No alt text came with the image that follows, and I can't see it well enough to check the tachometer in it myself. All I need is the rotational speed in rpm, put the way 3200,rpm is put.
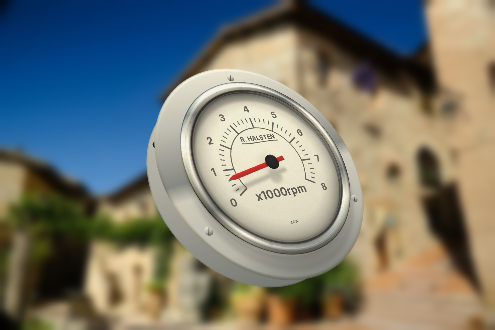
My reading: 600,rpm
